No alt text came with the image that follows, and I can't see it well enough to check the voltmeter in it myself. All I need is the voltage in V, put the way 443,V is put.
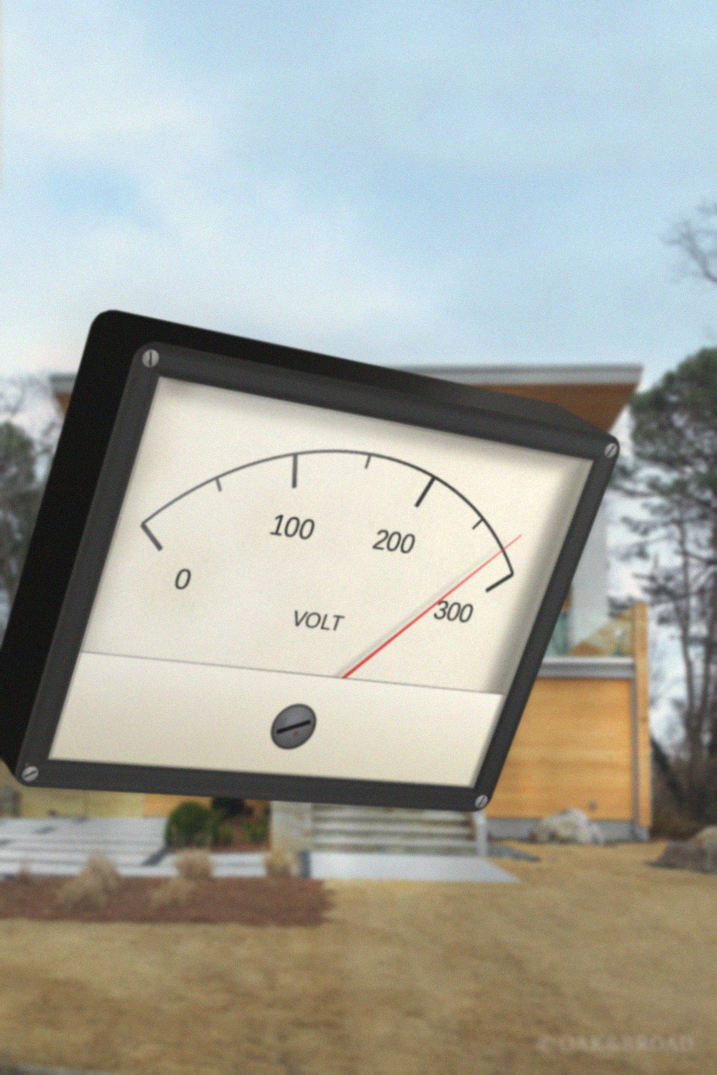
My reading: 275,V
